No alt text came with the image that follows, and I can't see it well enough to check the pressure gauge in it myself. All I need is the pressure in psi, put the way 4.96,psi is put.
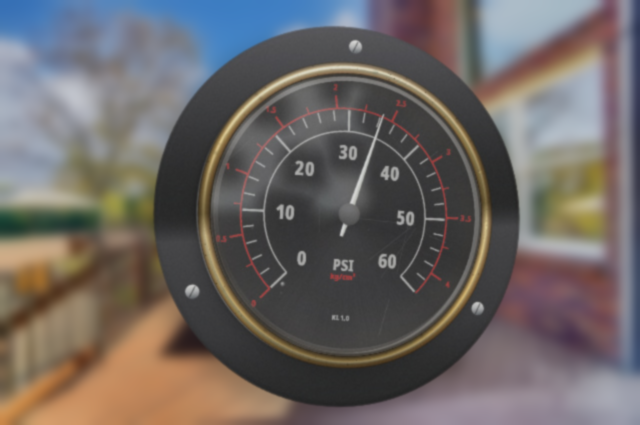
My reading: 34,psi
